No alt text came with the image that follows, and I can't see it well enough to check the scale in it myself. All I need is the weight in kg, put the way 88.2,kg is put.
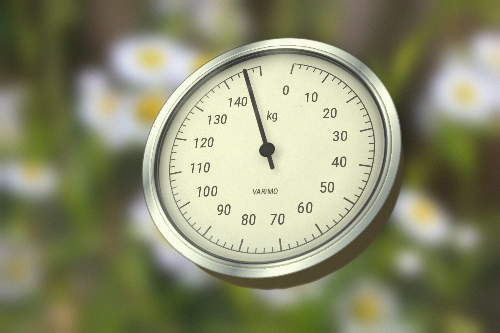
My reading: 146,kg
